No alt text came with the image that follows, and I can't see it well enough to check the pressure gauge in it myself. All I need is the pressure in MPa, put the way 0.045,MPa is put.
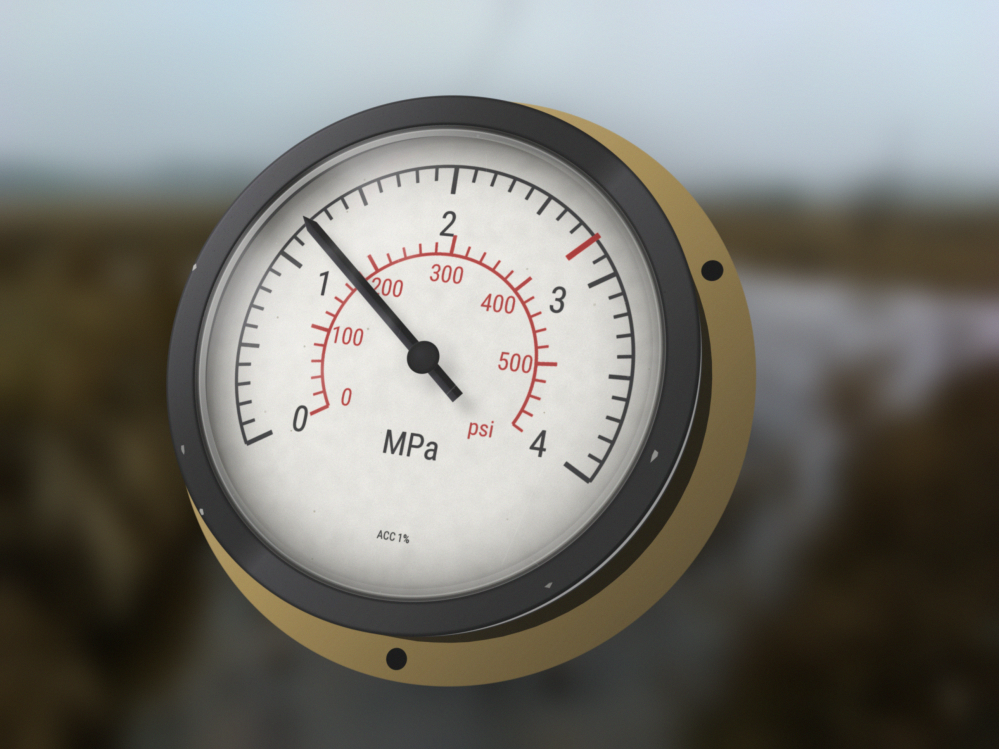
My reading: 1.2,MPa
